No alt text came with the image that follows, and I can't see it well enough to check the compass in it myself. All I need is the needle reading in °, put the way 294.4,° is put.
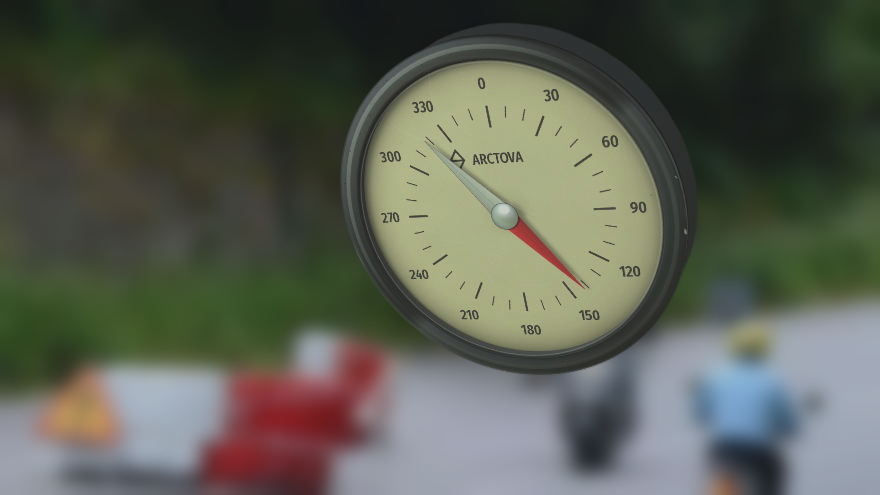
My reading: 140,°
